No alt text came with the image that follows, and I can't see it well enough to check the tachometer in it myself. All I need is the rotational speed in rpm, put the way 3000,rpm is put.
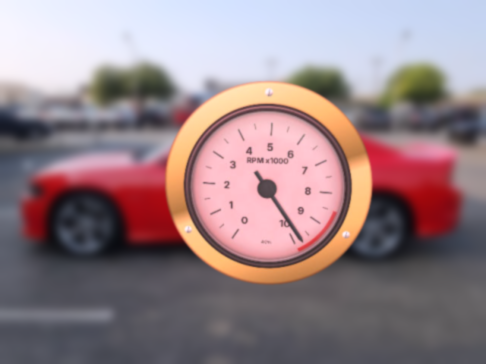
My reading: 9750,rpm
